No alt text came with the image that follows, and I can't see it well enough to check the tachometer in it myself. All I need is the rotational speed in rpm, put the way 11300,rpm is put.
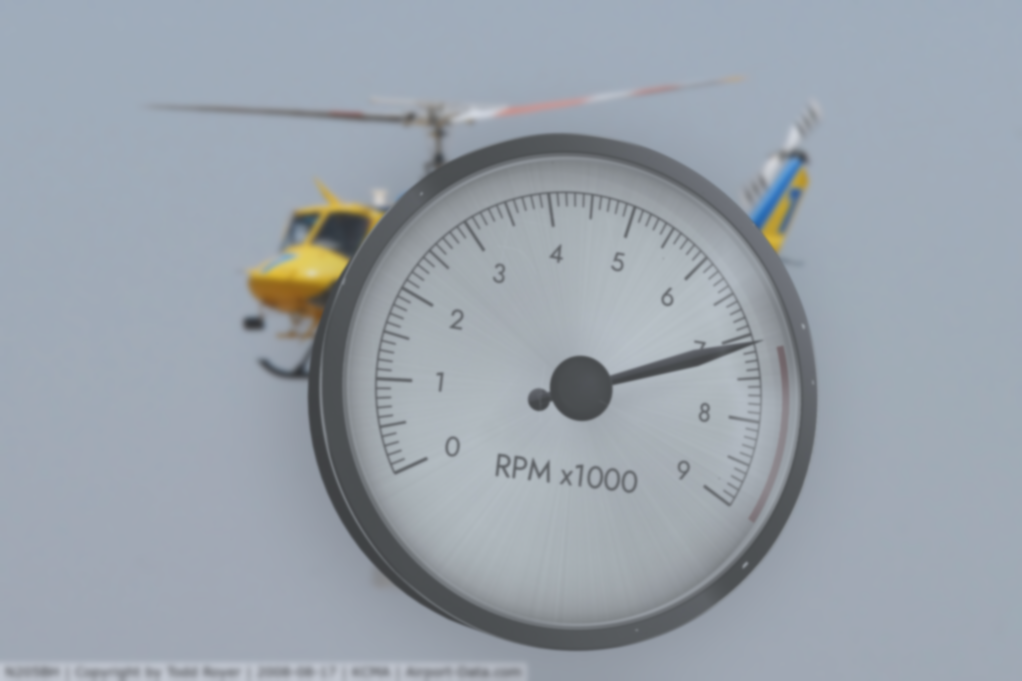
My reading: 7100,rpm
